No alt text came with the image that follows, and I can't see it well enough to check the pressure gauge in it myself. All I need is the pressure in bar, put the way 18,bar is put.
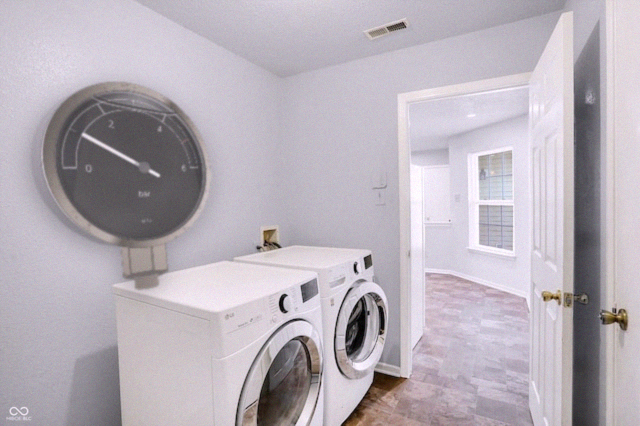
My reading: 1,bar
